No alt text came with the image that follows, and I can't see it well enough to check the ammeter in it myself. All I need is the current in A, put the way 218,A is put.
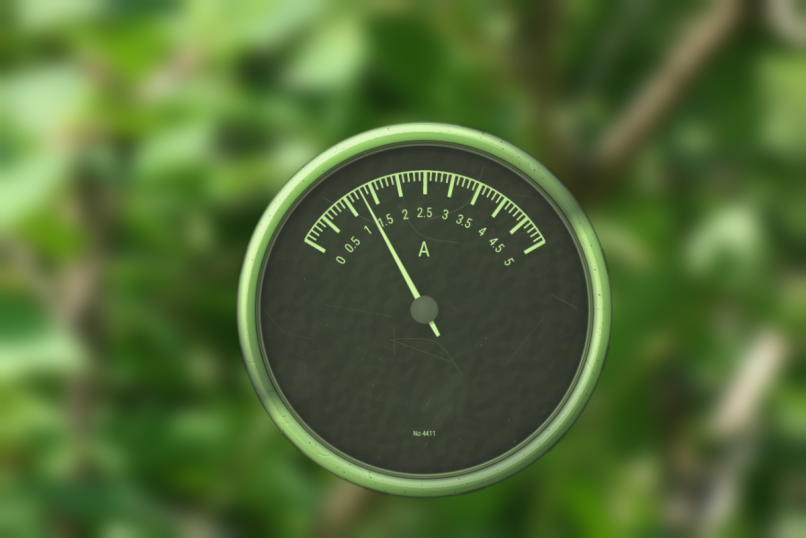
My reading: 1.3,A
